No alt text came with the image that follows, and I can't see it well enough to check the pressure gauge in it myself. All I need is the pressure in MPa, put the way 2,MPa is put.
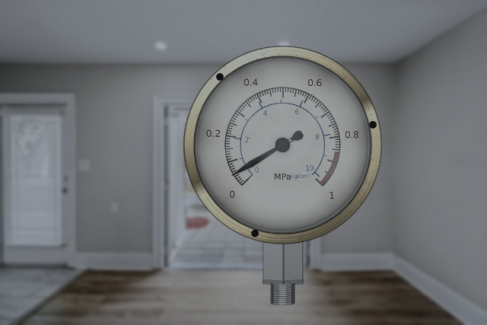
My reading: 0.05,MPa
